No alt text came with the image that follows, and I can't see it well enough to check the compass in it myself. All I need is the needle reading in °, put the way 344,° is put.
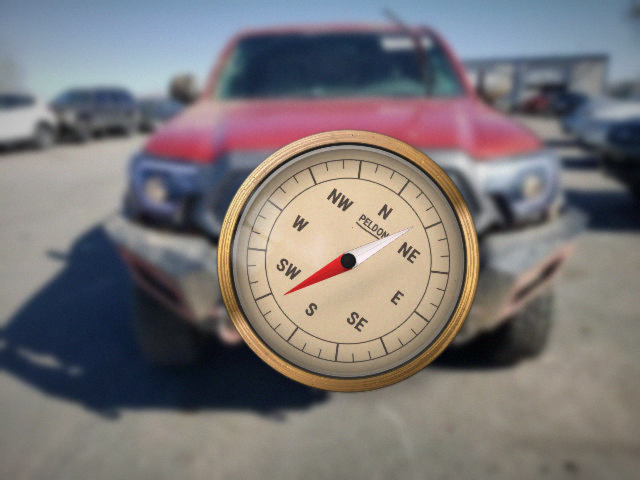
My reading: 205,°
